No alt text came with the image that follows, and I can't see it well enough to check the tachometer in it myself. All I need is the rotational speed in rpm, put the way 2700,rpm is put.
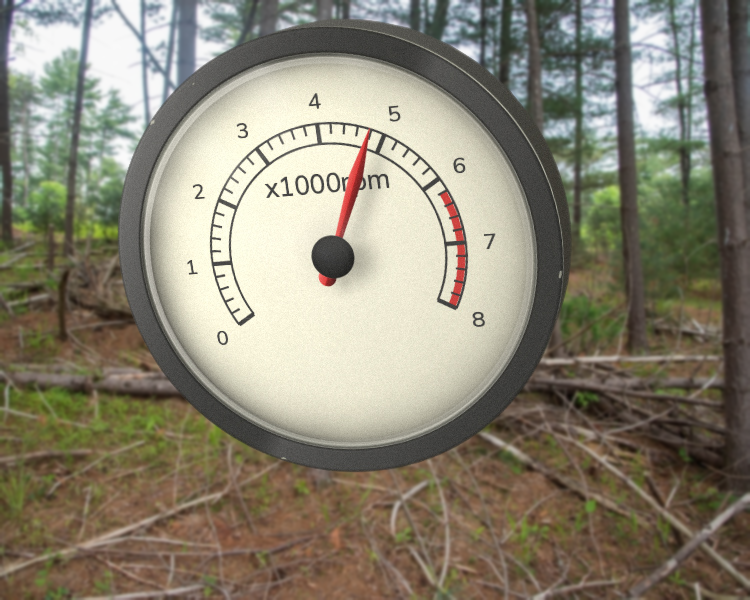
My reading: 4800,rpm
